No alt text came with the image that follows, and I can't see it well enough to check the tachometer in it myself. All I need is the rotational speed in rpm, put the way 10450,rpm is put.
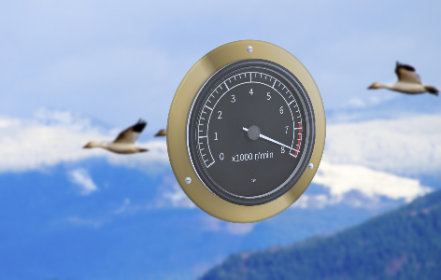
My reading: 7800,rpm
